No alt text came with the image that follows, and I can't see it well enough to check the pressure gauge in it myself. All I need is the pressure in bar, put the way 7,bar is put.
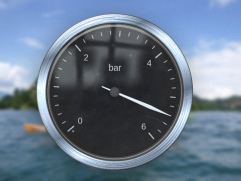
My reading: 5.4,bar
